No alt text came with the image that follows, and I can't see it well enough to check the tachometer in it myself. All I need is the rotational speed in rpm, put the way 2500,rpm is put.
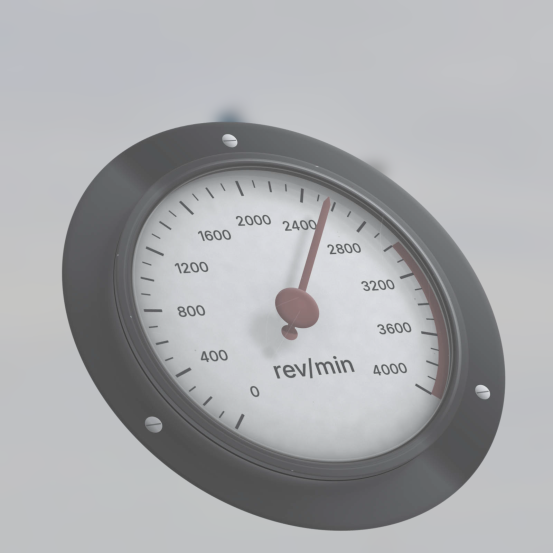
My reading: 2550,rpm
